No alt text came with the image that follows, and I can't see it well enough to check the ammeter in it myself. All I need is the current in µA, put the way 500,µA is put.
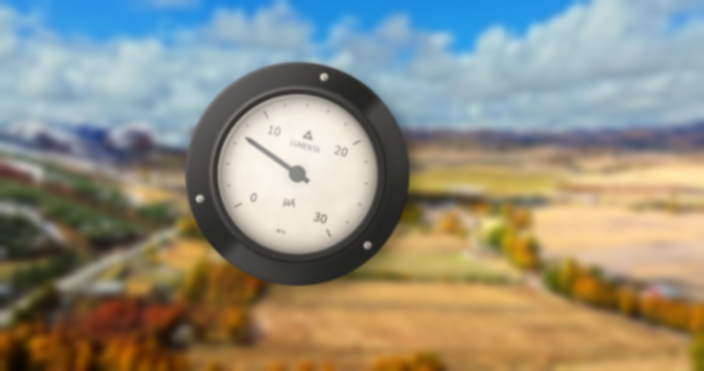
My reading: 7,µA
